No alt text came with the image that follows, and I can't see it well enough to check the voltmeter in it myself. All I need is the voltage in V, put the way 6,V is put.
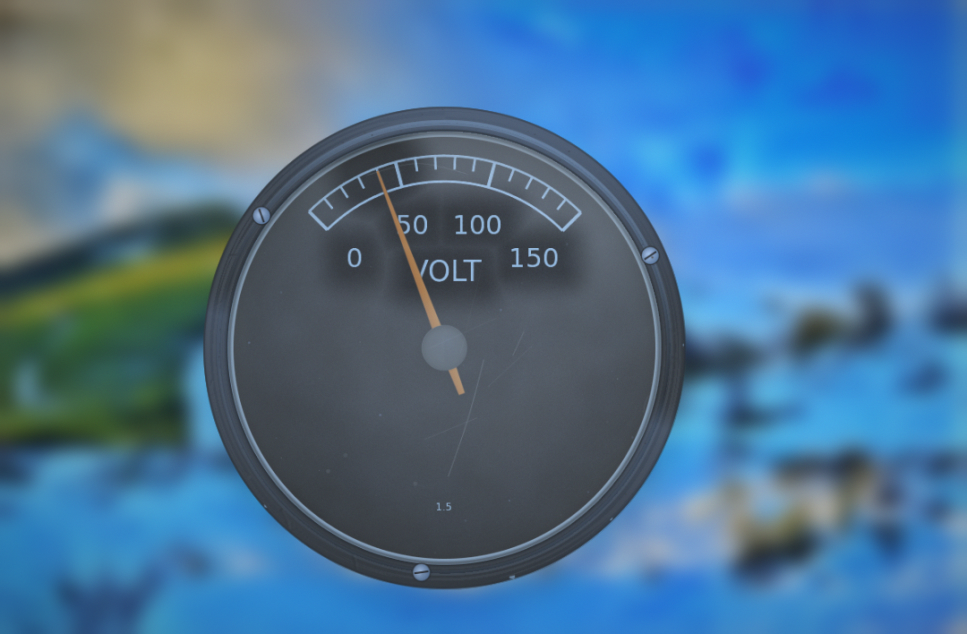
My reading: 40,V
